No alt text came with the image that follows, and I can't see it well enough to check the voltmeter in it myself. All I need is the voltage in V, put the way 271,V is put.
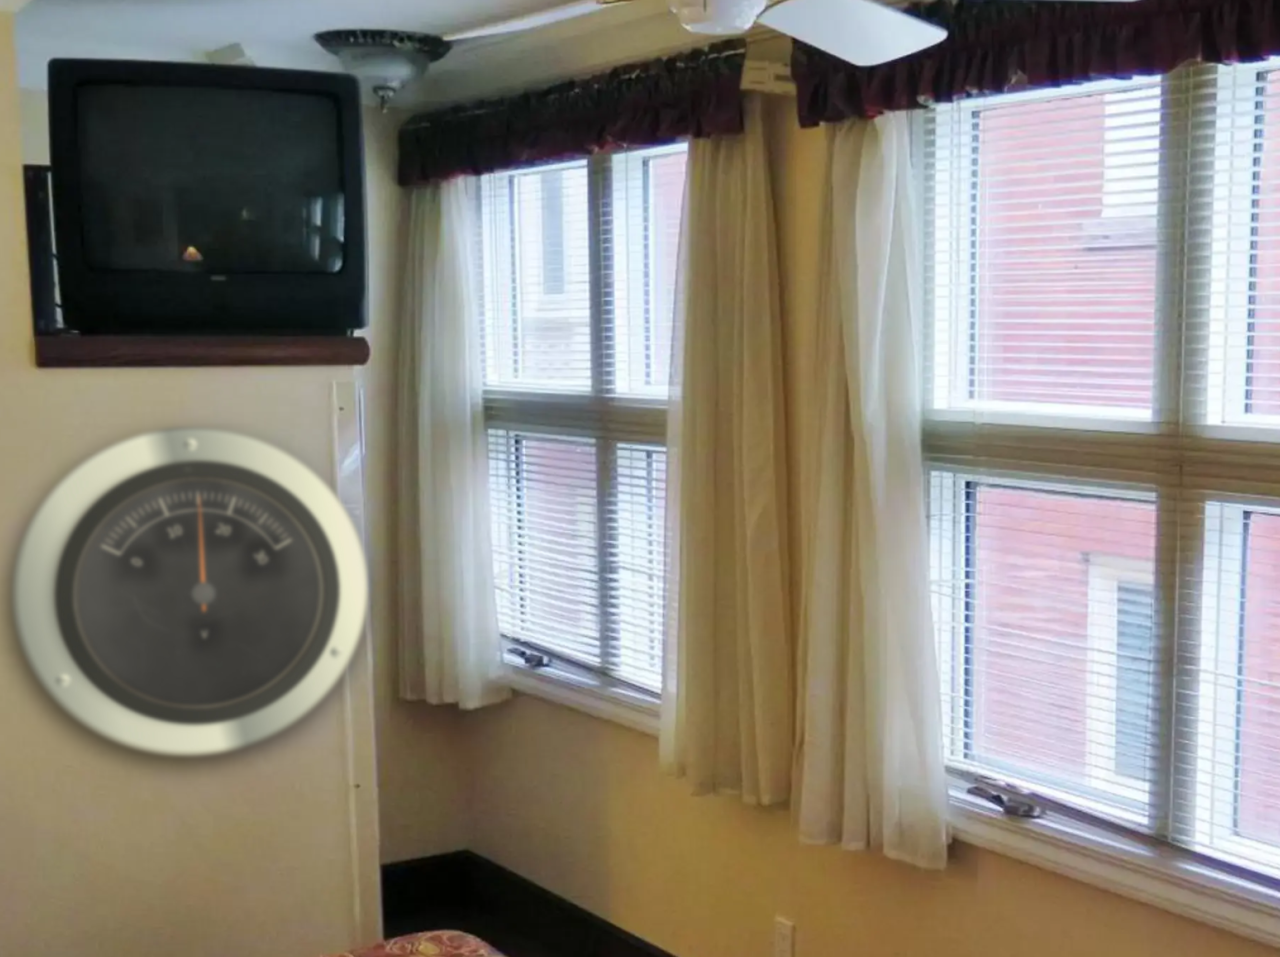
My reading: 15,V
